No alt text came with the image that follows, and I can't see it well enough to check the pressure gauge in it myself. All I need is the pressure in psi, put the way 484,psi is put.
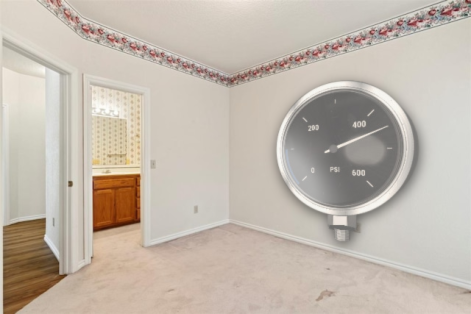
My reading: 450,psi
